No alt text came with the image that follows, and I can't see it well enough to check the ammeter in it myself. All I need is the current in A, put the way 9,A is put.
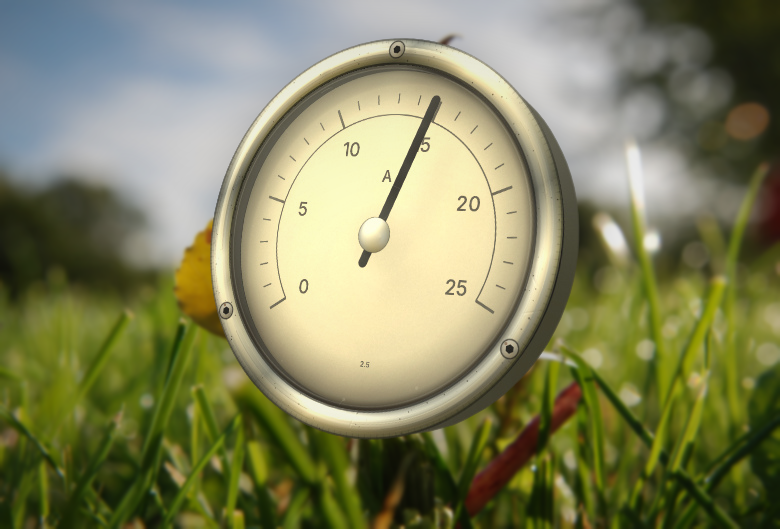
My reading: 15,A
